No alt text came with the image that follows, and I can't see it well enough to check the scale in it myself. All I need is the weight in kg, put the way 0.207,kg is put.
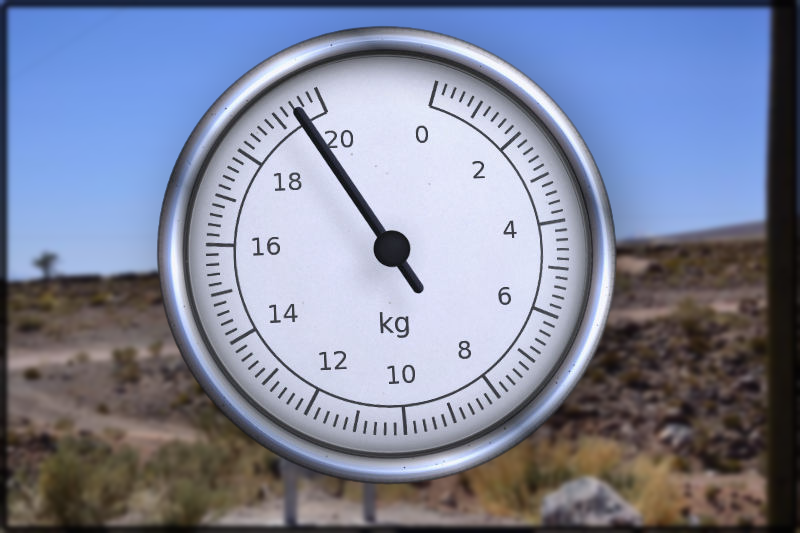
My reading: 19.4,kg
